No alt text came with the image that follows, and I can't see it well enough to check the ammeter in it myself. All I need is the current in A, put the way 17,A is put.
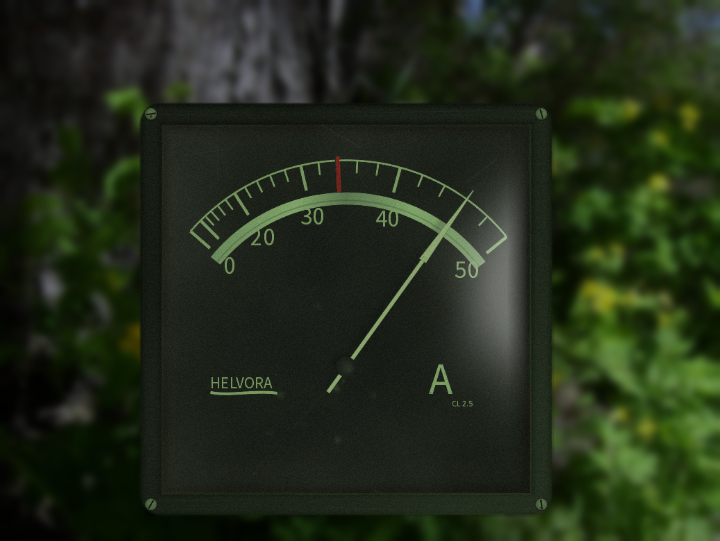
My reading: 46,A
